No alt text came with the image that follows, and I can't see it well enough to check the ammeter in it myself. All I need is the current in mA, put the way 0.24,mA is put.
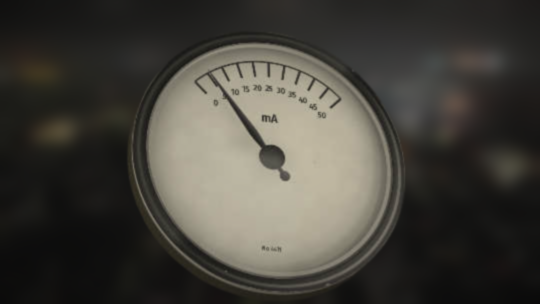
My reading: 5,mA
